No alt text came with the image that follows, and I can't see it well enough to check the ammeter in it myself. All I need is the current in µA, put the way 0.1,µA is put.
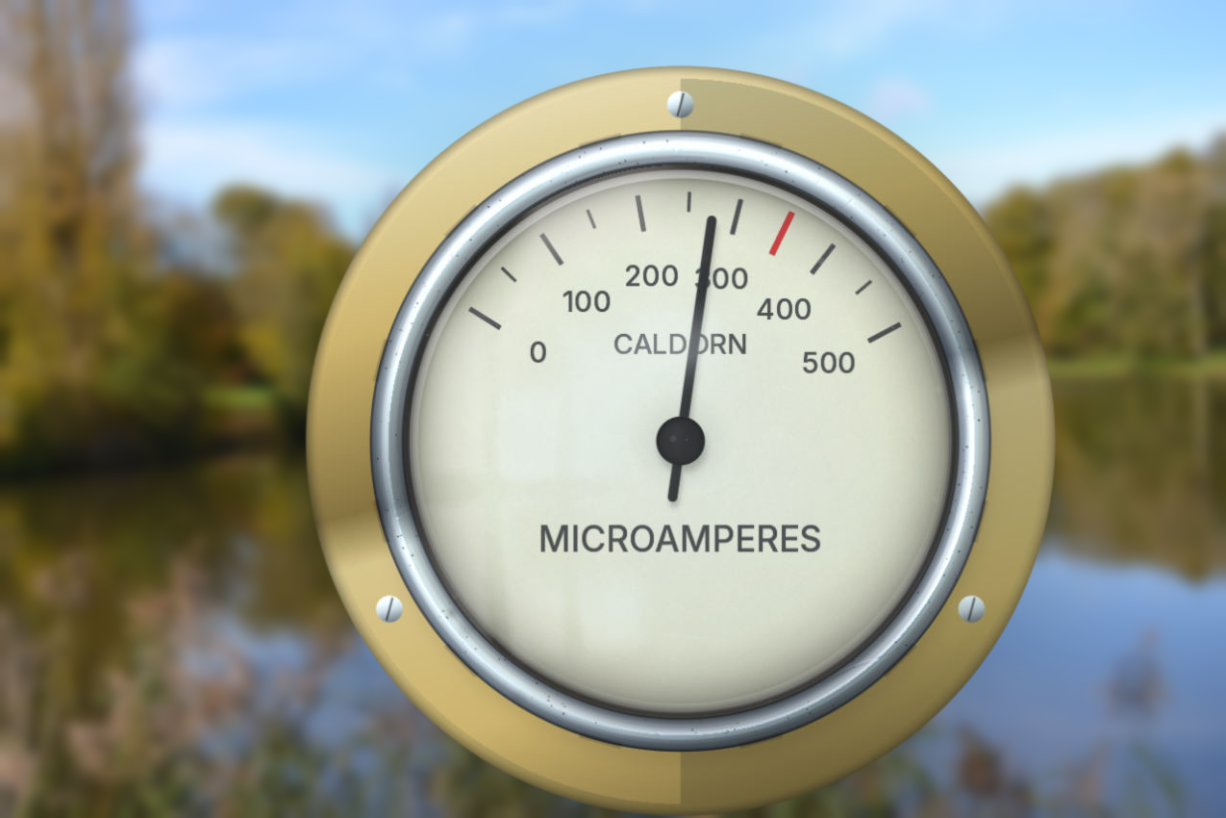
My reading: 275,µA
